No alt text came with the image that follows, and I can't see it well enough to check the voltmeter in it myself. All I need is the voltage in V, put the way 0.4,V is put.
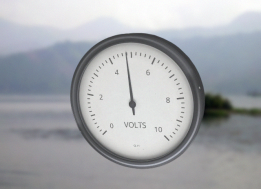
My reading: 4.8,V
